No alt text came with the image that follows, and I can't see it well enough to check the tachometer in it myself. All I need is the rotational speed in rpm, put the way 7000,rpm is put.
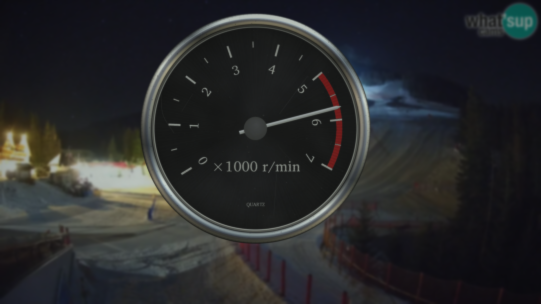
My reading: 5750,rpm
